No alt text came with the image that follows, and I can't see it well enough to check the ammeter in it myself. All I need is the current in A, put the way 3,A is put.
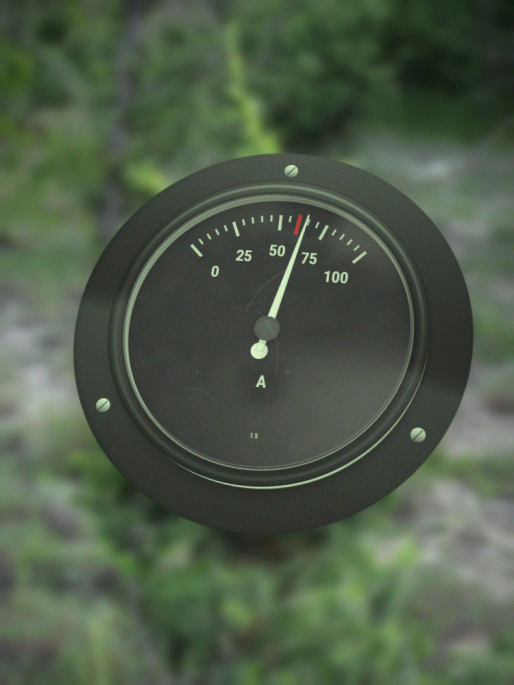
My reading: 65,A
